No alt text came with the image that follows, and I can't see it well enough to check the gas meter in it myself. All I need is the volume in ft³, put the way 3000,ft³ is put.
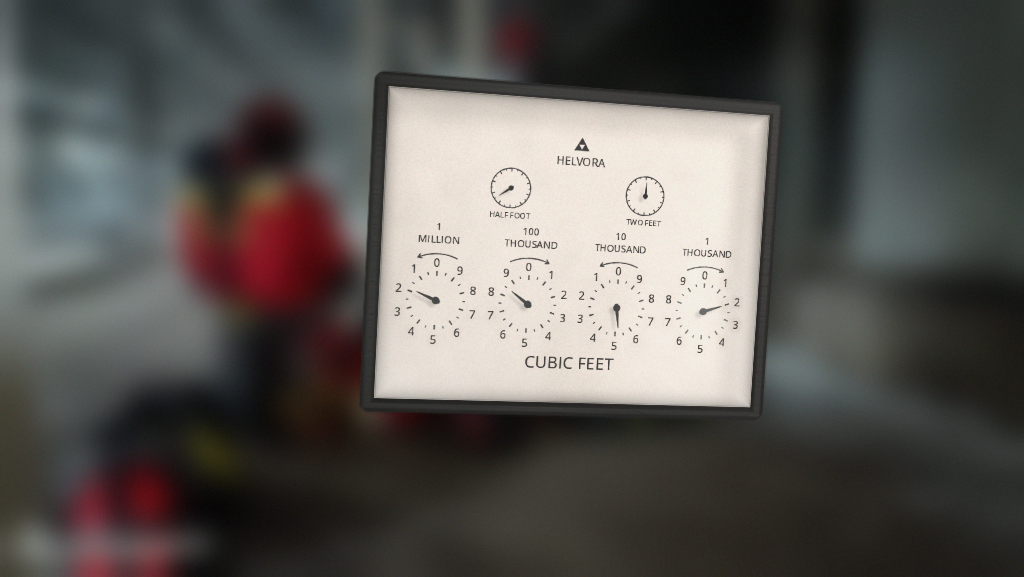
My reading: 185200,ft³
